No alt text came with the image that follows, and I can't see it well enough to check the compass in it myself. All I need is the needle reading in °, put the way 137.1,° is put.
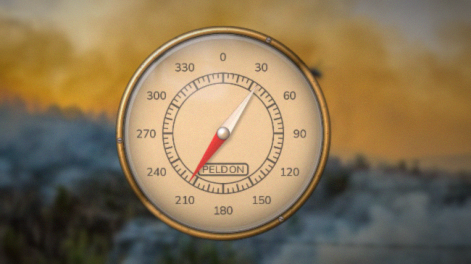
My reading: 215,°
